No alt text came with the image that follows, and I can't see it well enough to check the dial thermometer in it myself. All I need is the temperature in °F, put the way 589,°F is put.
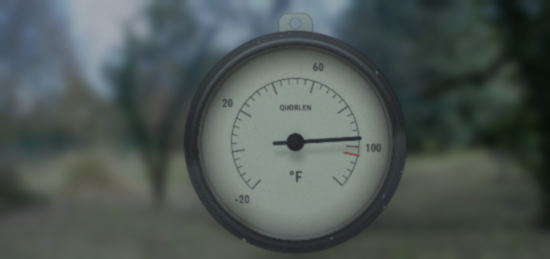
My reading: 96,°F
